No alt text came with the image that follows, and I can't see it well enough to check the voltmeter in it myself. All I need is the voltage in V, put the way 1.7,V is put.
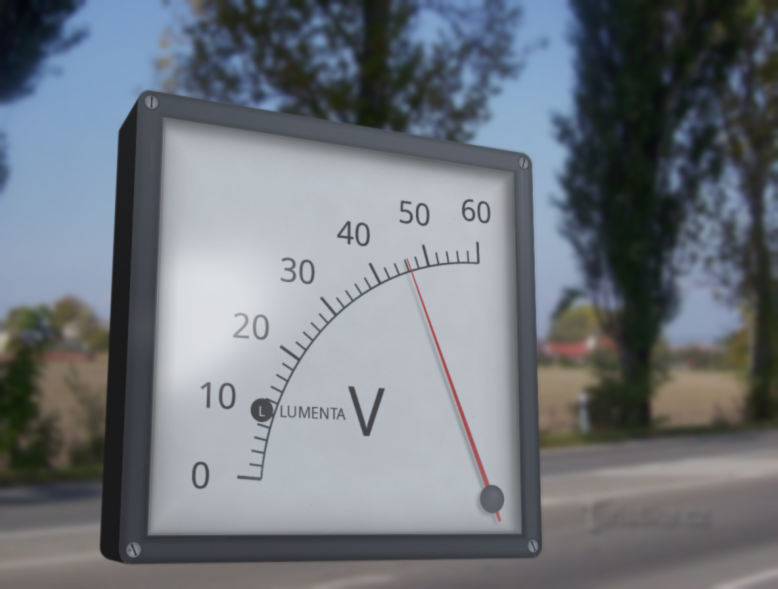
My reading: 46,V
